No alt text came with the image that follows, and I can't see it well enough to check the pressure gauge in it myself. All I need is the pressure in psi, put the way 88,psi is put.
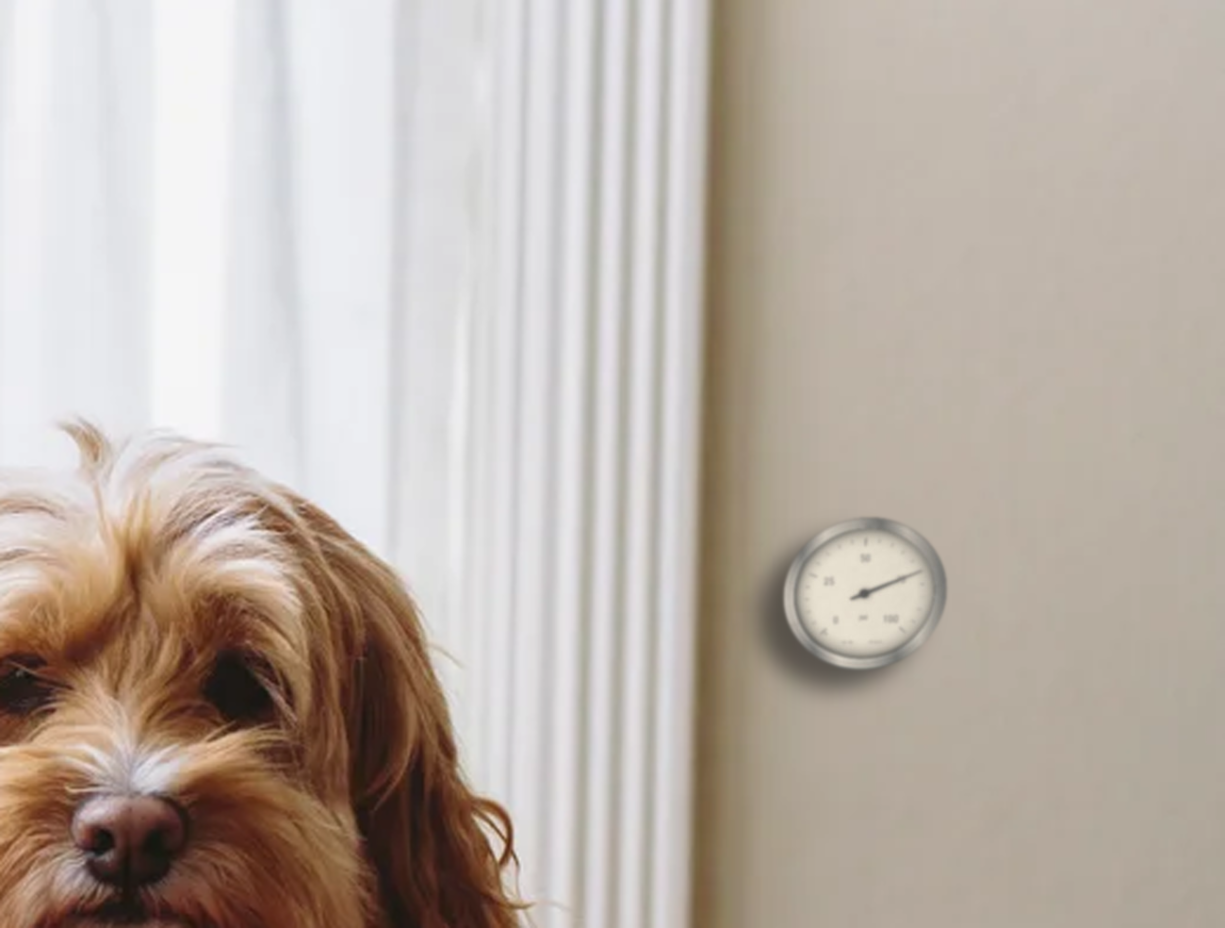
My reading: 75,psi
